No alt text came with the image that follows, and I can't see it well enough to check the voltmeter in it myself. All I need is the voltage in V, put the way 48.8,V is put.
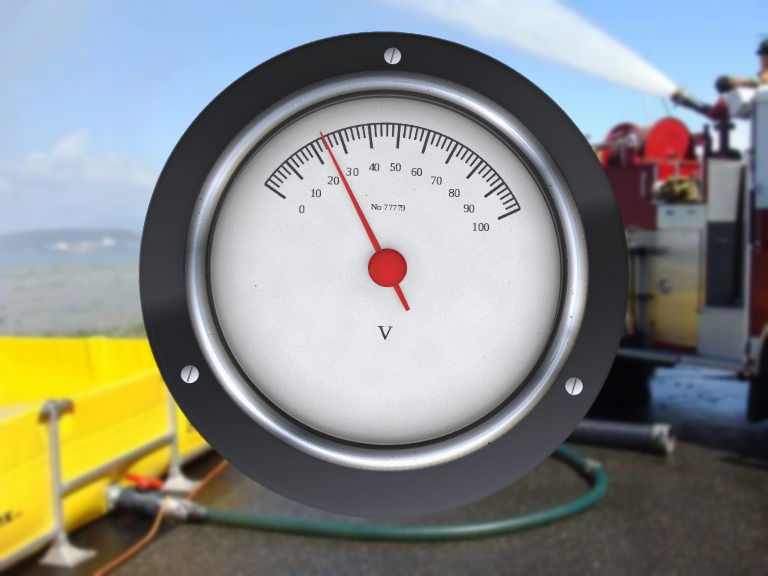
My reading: 24,V
